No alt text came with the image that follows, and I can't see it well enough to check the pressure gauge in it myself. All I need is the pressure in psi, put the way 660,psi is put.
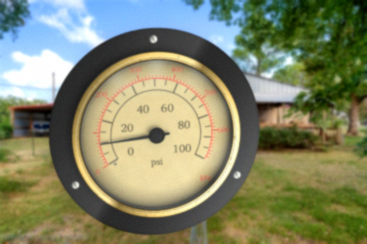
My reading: 10,psi
